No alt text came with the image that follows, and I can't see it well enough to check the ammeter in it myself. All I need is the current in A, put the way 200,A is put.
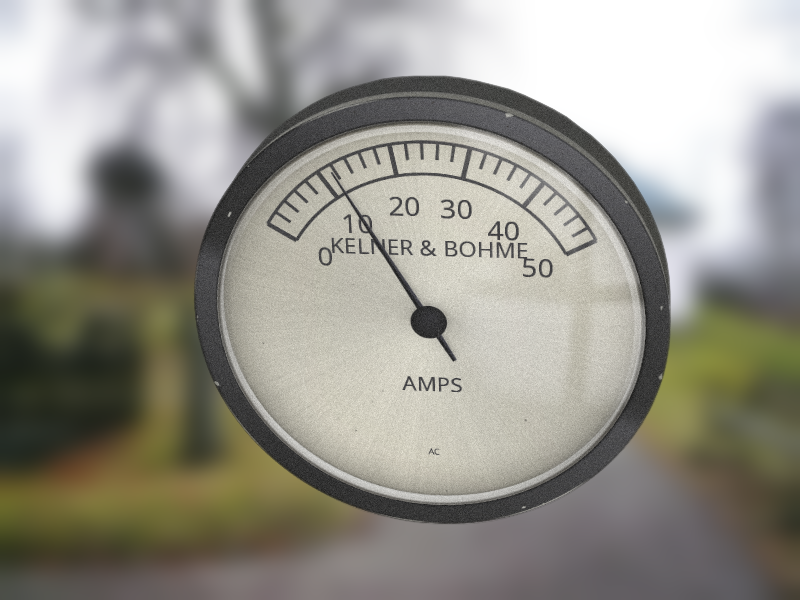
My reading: 12,A
